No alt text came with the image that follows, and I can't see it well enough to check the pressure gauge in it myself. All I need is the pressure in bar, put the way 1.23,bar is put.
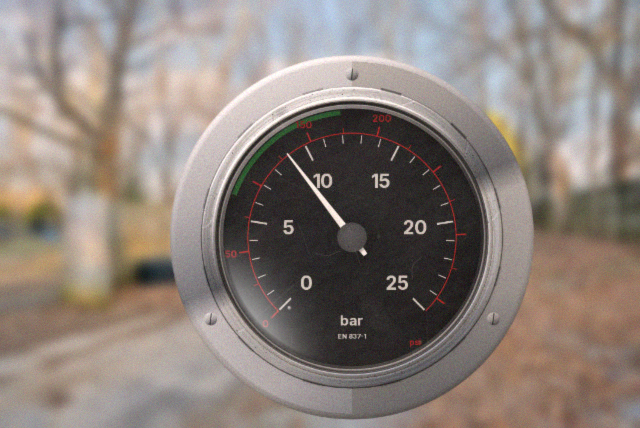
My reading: 9,bar
